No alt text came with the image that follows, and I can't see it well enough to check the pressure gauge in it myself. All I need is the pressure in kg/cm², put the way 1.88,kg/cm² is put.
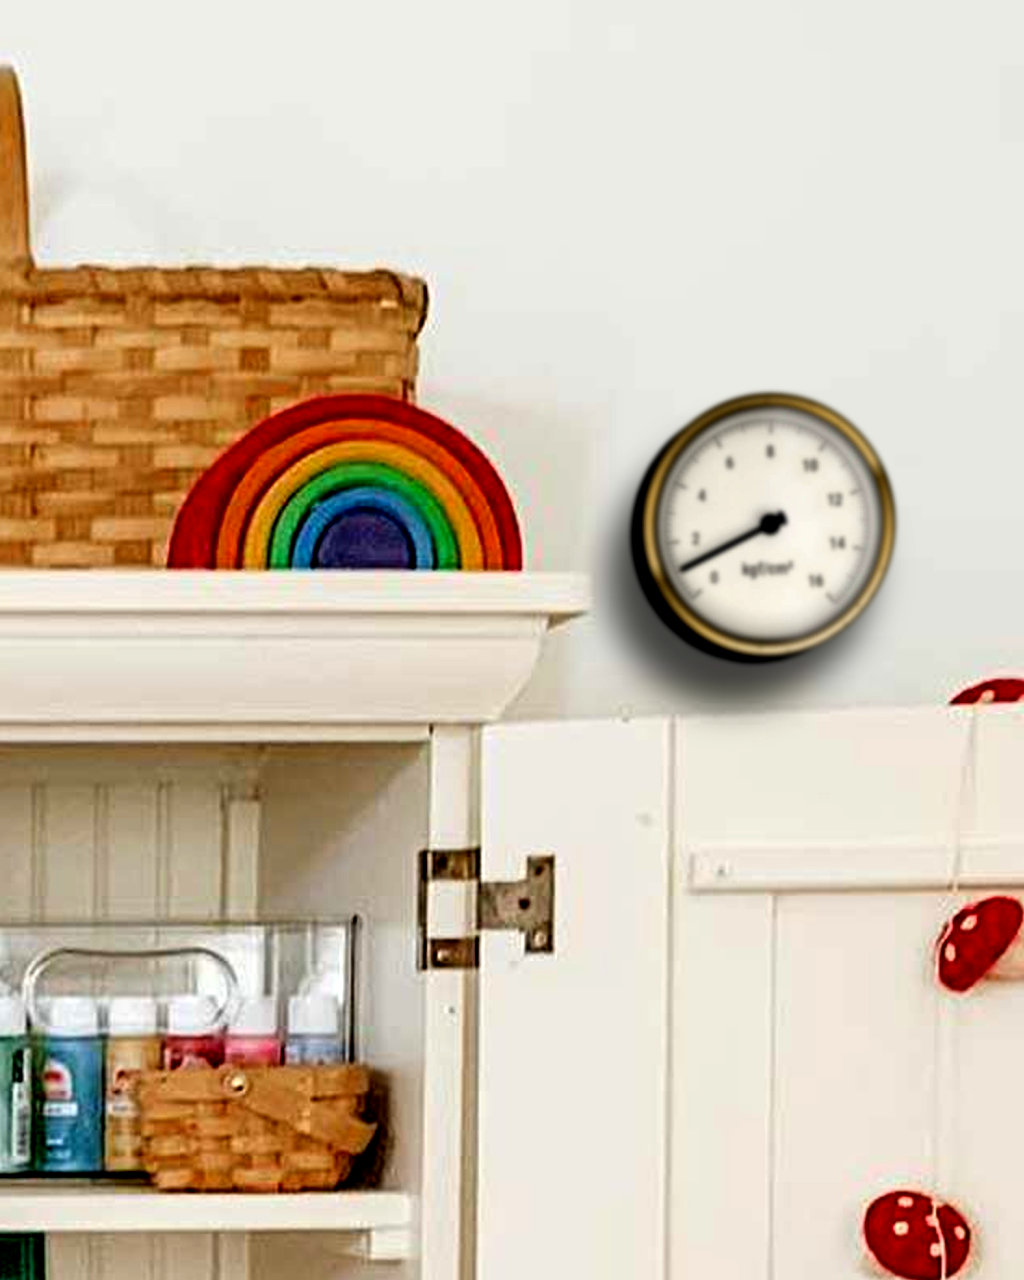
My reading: 1,kg/cm²
